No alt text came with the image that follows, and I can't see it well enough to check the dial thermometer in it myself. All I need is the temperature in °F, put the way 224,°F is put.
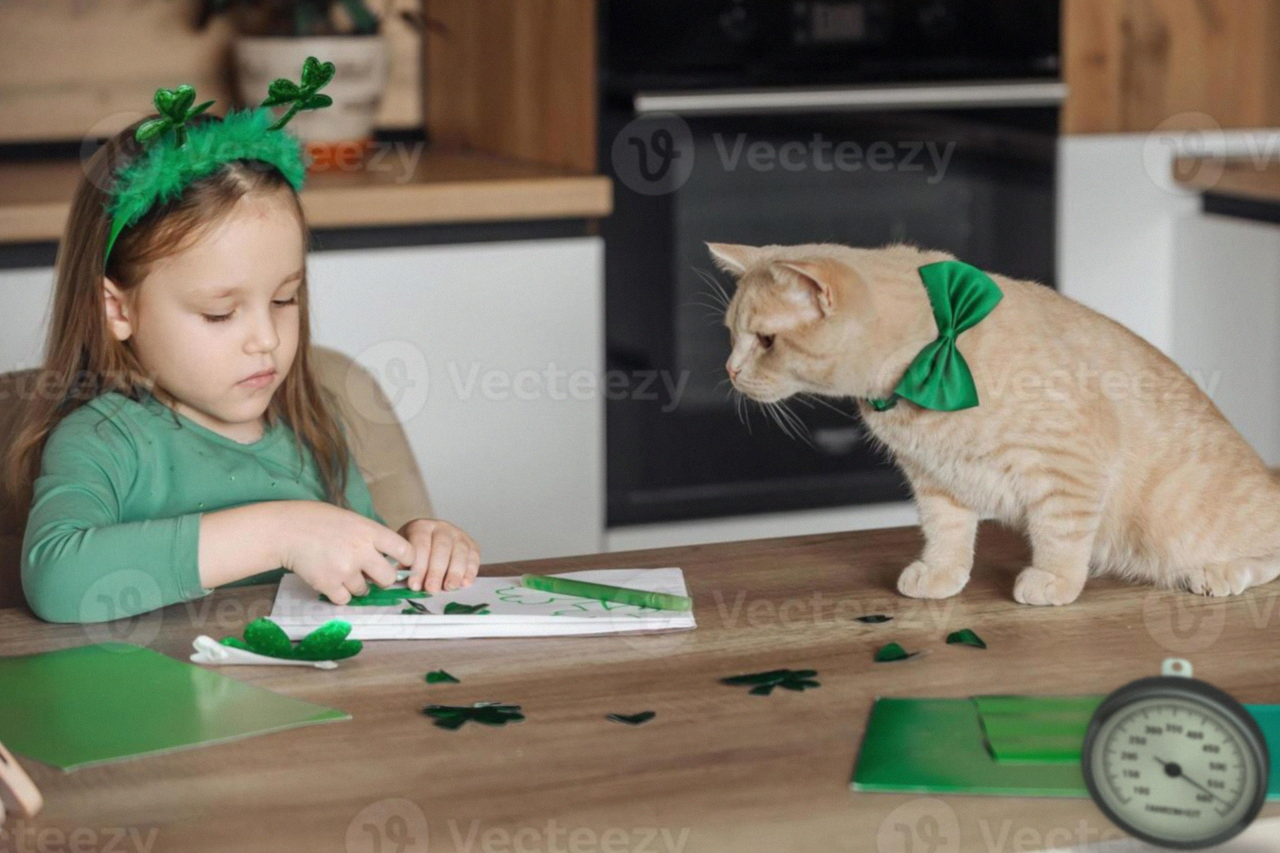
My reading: 575,°F
